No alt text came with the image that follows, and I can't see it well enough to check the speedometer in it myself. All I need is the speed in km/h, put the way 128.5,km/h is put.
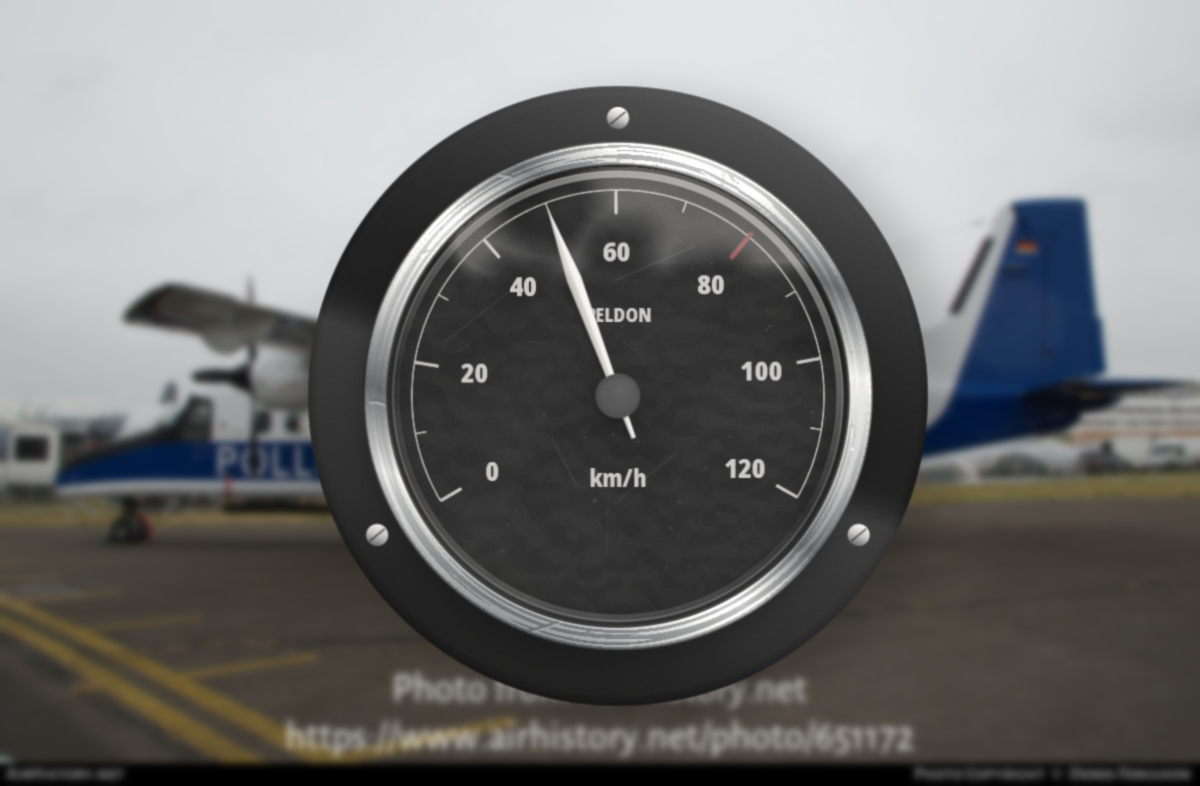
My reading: 50,km/h
